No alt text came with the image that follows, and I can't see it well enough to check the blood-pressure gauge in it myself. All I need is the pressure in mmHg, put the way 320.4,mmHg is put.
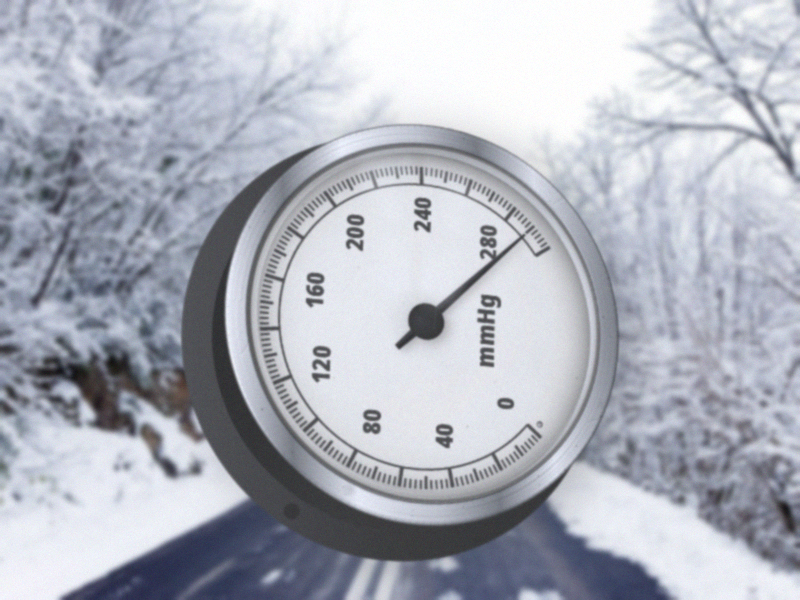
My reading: 290,mmHg
